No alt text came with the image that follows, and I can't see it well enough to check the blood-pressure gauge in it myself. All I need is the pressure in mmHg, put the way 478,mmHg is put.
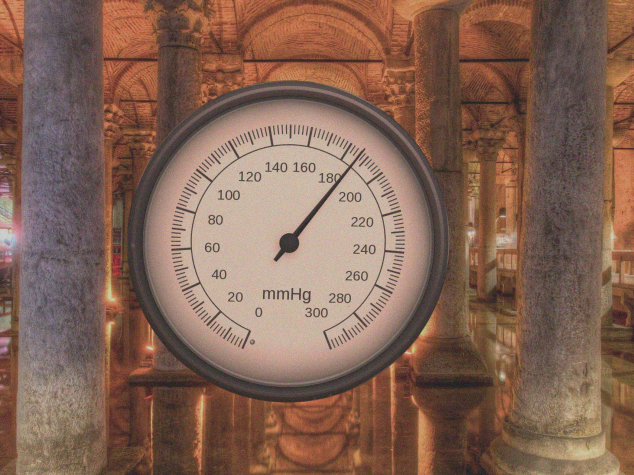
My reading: 186,mmHg
